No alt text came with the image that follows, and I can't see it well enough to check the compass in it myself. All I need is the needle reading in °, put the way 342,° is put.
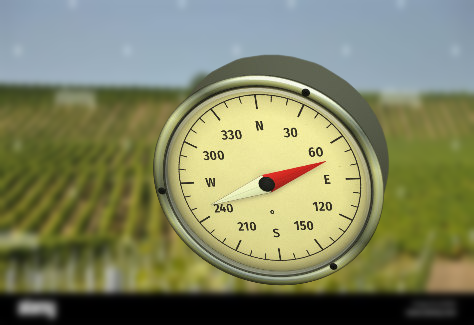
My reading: 70,°
